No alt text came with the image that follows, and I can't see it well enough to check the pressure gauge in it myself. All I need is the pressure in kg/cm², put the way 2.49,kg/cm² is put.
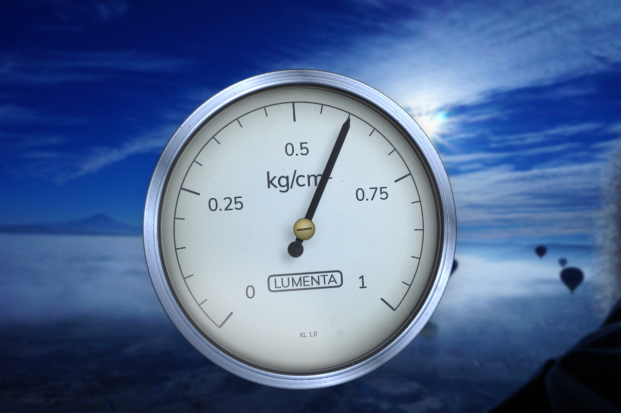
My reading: 0.6,kg/cm²
